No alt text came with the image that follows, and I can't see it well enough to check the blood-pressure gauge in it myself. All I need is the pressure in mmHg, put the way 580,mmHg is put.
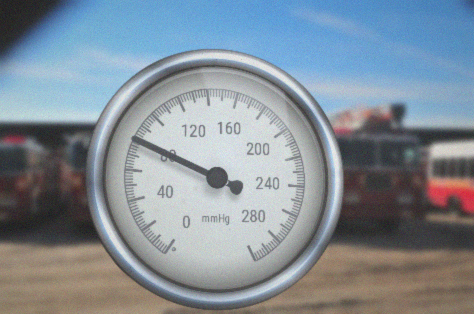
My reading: 80,mmHg
